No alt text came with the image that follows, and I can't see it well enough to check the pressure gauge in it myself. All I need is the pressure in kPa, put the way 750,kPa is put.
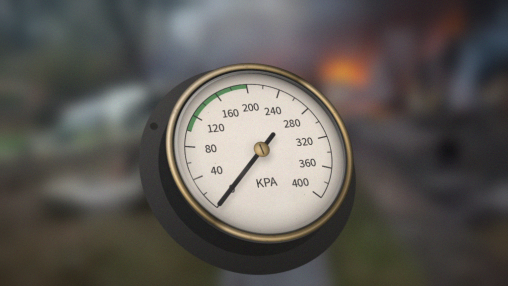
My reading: 0,kPa
